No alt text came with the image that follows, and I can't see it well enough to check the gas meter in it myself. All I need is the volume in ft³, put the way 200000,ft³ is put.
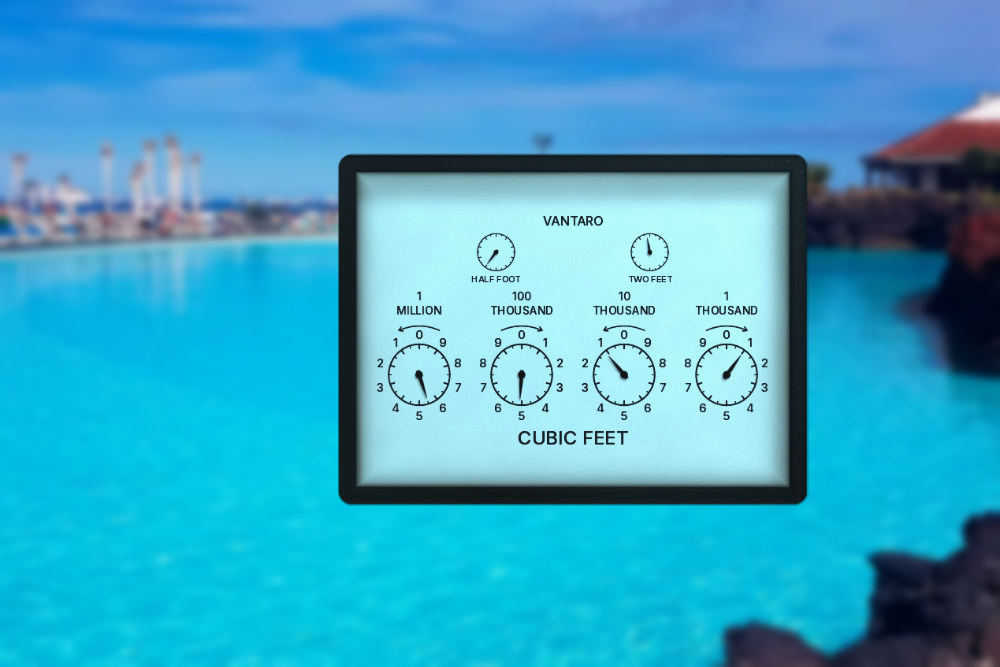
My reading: 551100,ft³
